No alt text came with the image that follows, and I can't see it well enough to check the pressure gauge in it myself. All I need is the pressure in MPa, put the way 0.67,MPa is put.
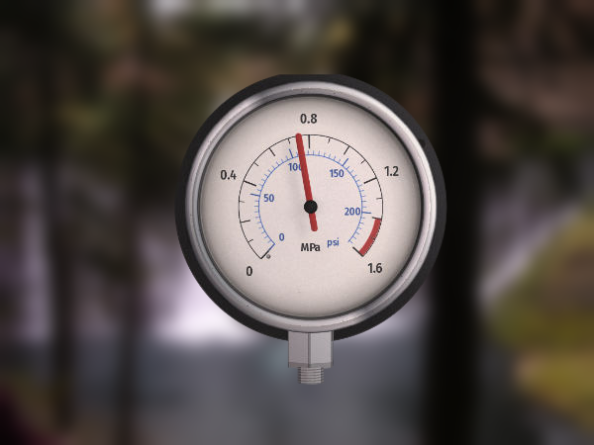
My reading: 0.75,MPa
